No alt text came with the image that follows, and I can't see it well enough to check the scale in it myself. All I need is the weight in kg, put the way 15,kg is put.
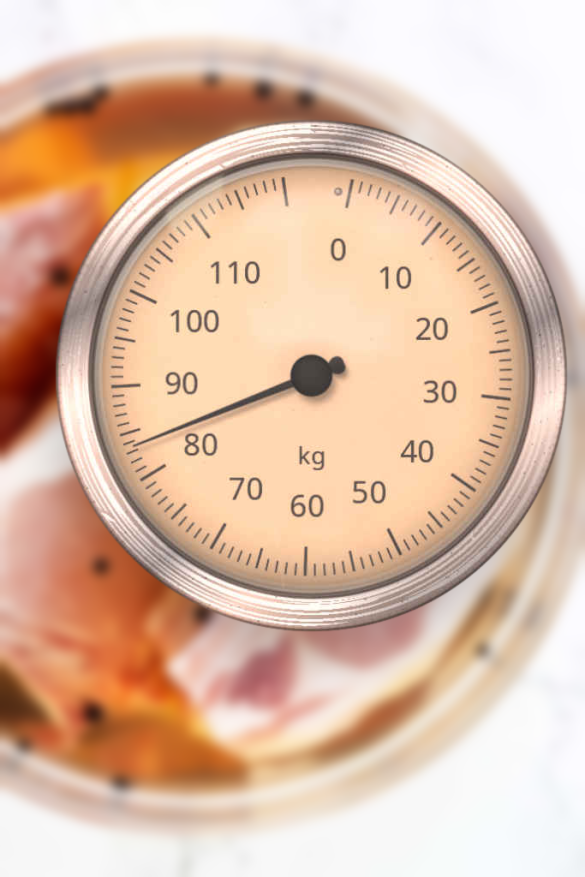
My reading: 83.5,kg
